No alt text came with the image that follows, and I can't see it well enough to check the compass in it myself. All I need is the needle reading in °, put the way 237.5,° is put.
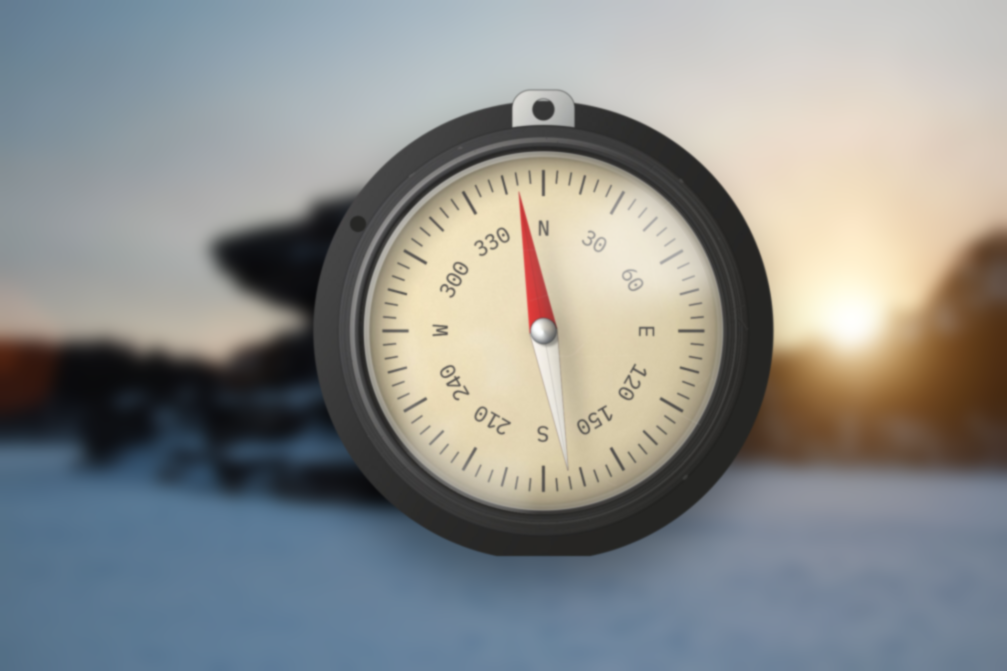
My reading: 350,°
